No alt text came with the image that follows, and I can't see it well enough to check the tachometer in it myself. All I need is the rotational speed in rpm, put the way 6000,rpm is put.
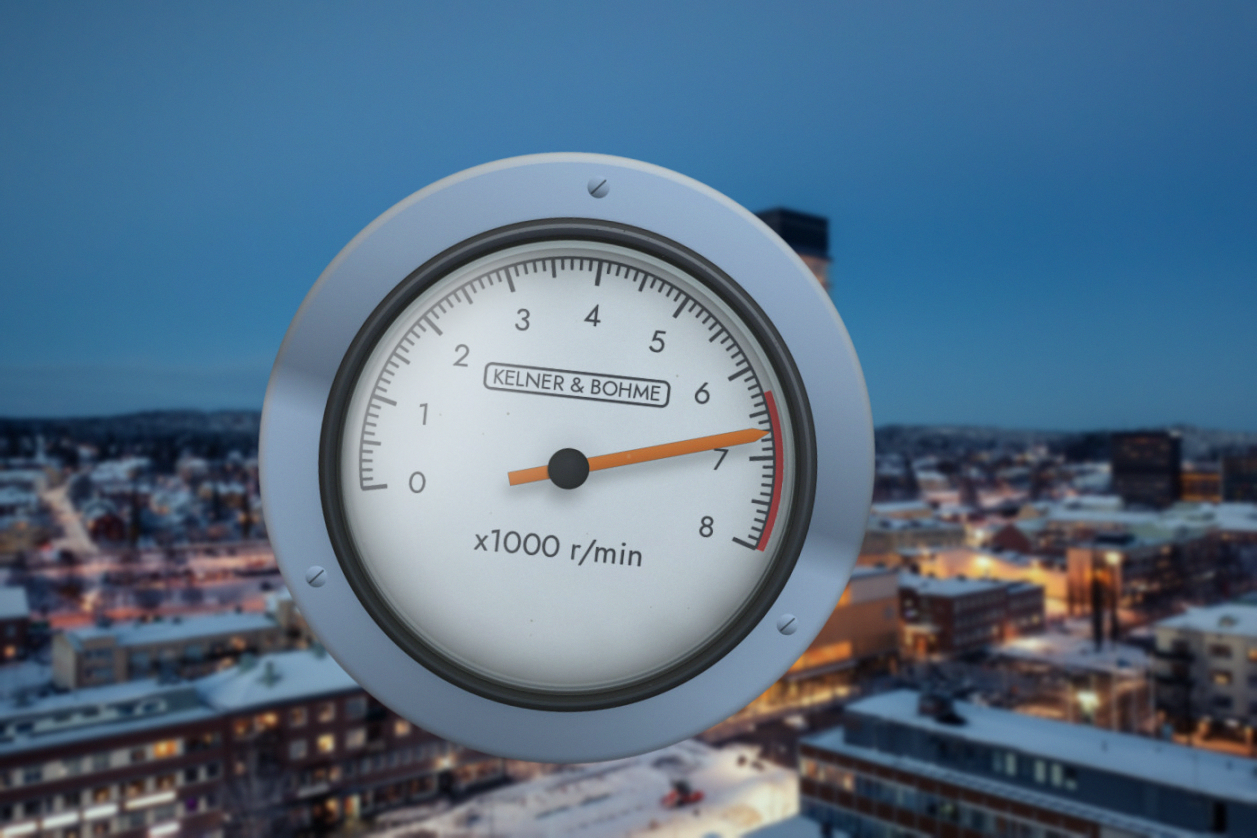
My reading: 6700,rpm
